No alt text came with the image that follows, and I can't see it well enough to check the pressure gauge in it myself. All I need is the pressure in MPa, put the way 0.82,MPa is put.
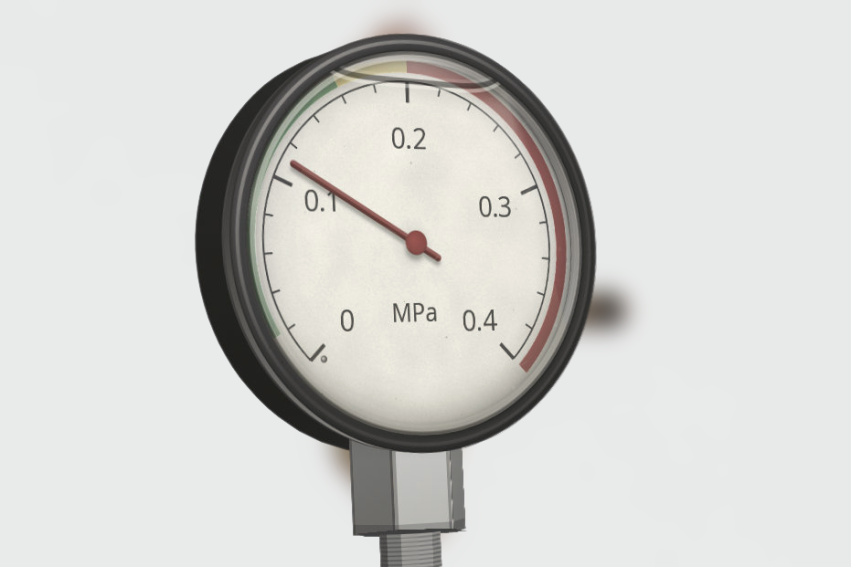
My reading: 0.11,MPa
